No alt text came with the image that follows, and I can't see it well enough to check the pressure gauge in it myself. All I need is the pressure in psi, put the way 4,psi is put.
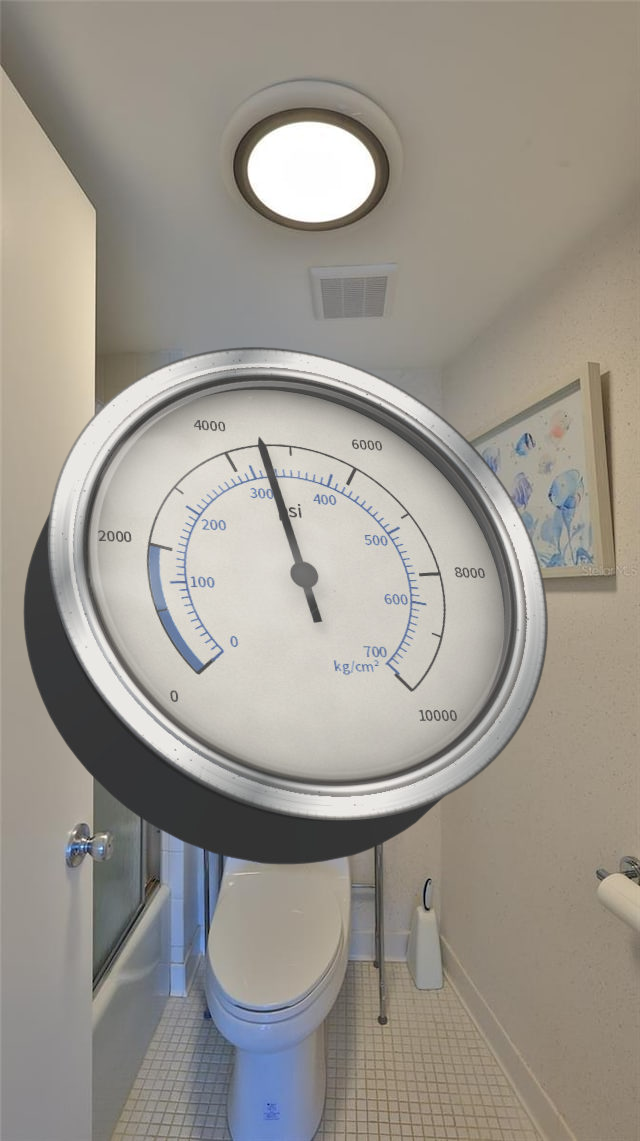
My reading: 4500,psi
